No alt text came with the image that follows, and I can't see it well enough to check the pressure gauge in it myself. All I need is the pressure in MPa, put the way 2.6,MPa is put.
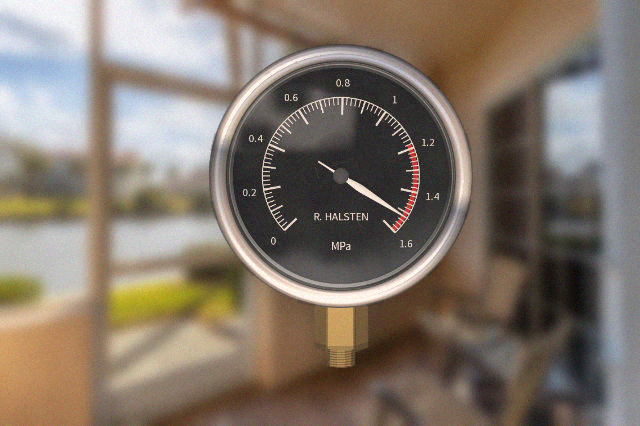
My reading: 1.52,MPa
